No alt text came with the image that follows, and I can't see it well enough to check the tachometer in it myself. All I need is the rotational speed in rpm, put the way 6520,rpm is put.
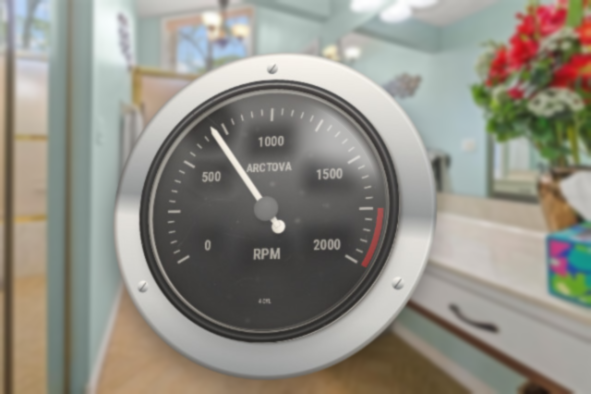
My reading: 700,rpm
